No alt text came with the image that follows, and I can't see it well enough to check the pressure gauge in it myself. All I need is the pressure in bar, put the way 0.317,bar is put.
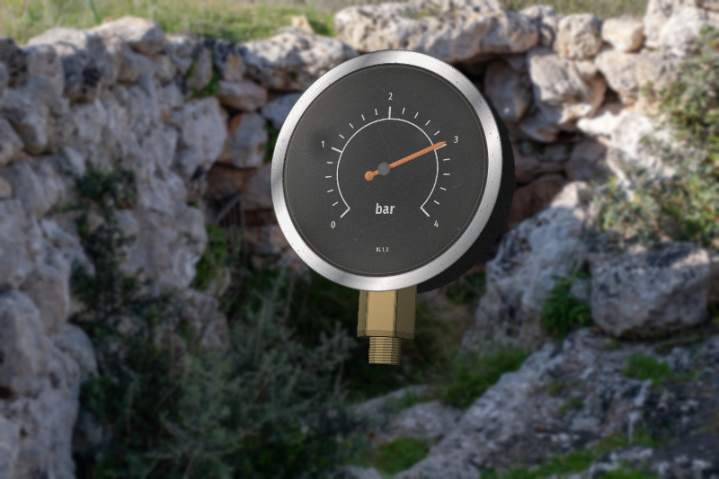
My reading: 3,bar
